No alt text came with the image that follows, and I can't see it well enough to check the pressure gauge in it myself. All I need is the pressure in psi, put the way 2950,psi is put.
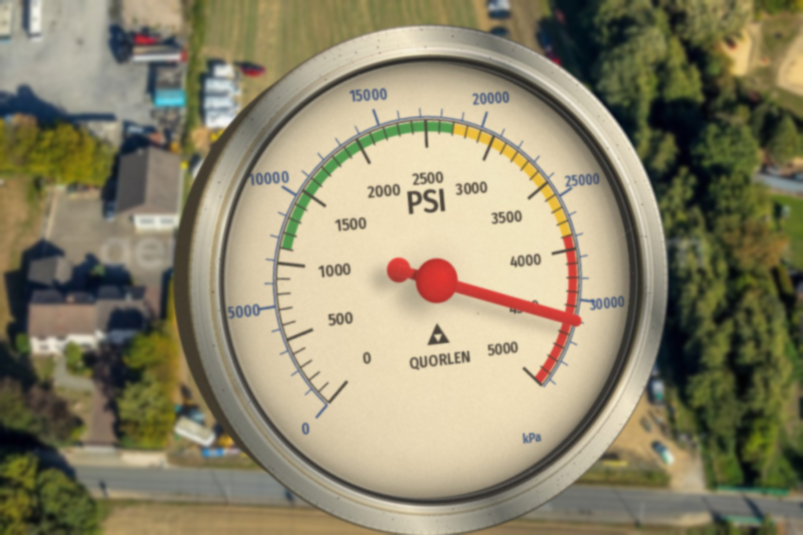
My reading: 4500,psi
